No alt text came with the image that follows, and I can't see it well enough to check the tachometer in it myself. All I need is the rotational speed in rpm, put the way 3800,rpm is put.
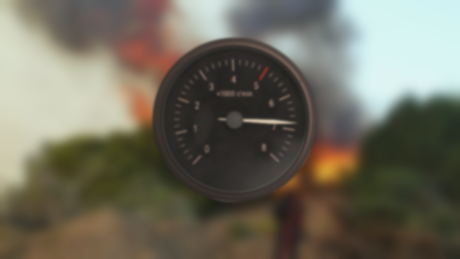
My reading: 6800,rpm
